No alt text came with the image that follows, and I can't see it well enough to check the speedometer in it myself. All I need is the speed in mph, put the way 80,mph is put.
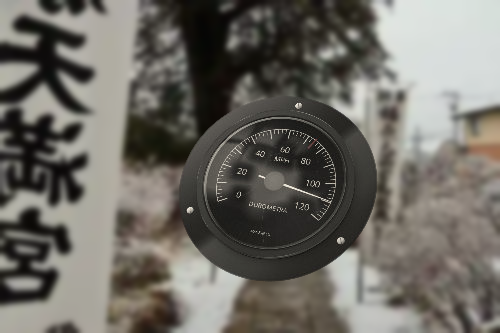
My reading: 110,mph
